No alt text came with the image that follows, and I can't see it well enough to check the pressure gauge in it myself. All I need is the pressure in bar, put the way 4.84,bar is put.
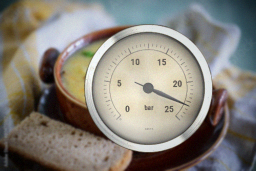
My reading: 23,bar
